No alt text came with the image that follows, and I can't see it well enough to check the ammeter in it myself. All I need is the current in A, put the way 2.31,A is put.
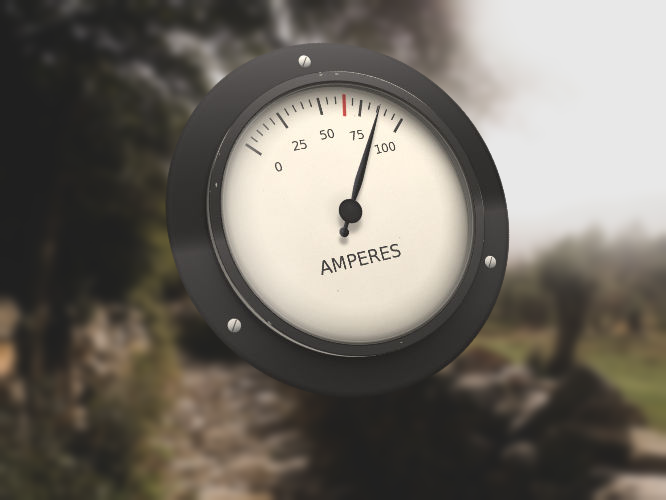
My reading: 85,A
